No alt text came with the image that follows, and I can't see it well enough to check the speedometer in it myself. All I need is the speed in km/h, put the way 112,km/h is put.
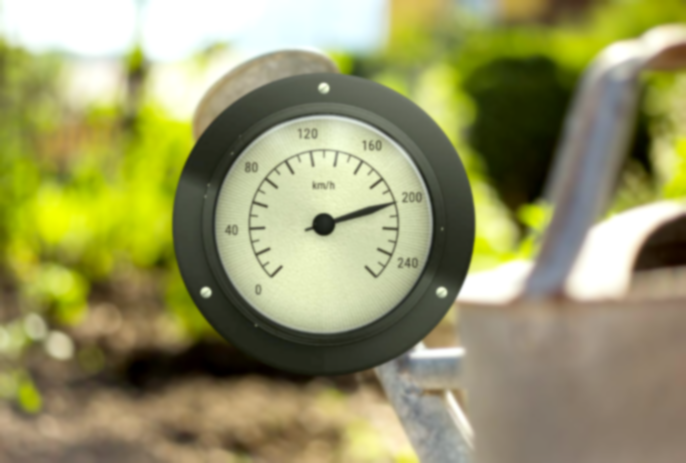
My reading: 200,km/h
